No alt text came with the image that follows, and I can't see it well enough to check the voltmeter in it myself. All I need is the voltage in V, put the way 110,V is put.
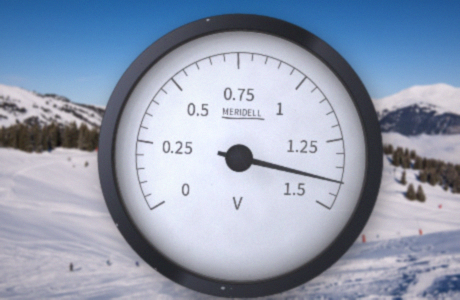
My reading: 1.4,V
